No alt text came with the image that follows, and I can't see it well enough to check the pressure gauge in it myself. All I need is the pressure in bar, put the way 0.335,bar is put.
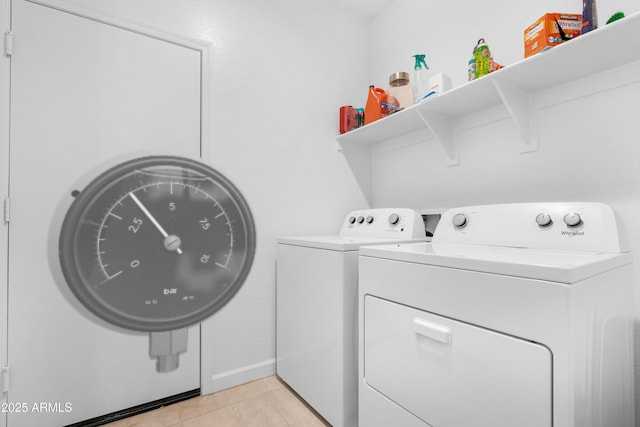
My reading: 3.5,bar
